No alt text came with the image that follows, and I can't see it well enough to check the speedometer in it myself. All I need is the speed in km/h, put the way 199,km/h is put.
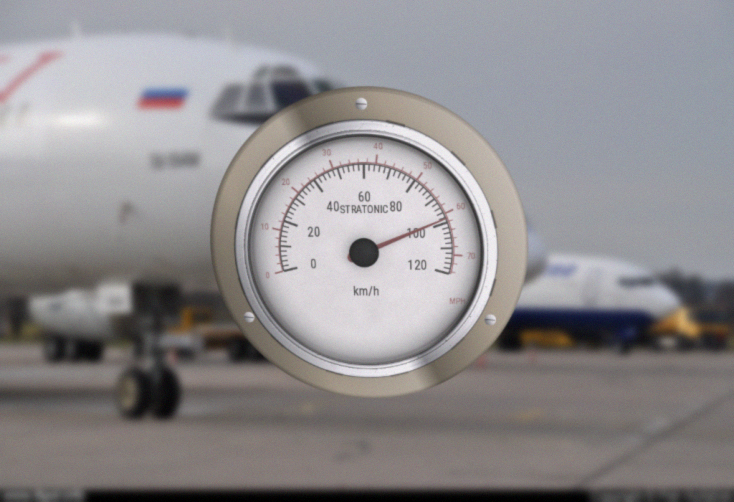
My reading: 98,km/h
